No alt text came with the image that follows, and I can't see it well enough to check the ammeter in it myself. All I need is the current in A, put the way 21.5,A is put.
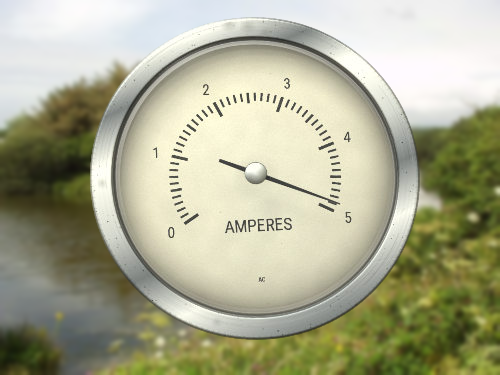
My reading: 4.9,A
